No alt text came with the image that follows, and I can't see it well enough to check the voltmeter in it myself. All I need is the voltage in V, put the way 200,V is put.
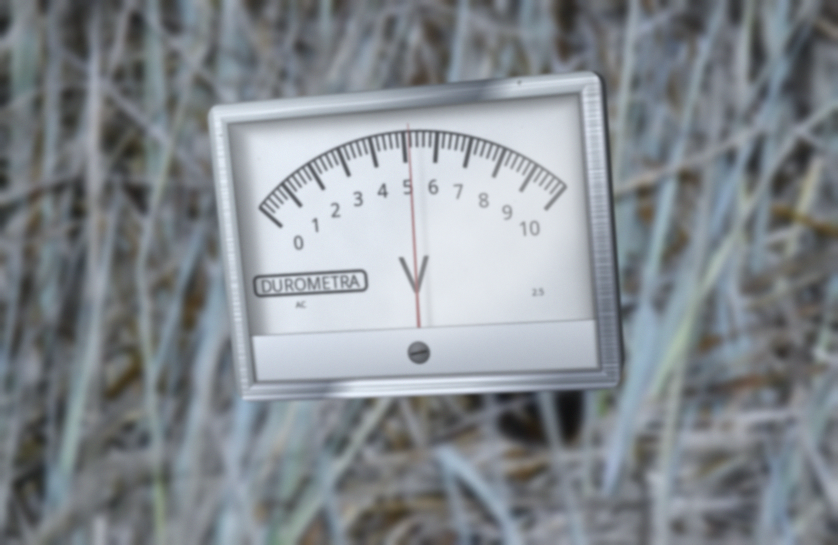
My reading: 5.2,V
